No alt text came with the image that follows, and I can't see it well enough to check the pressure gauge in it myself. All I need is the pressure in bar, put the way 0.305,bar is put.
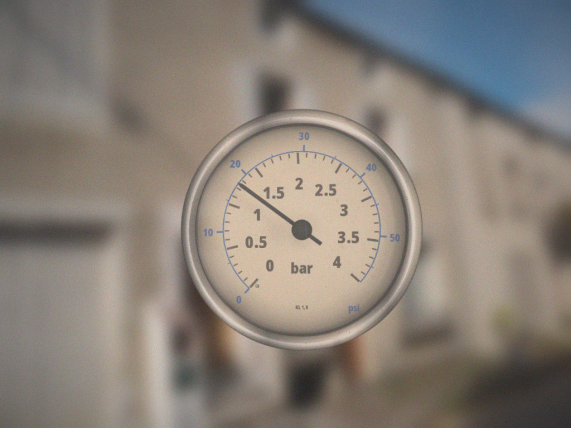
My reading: 1.25,bar
